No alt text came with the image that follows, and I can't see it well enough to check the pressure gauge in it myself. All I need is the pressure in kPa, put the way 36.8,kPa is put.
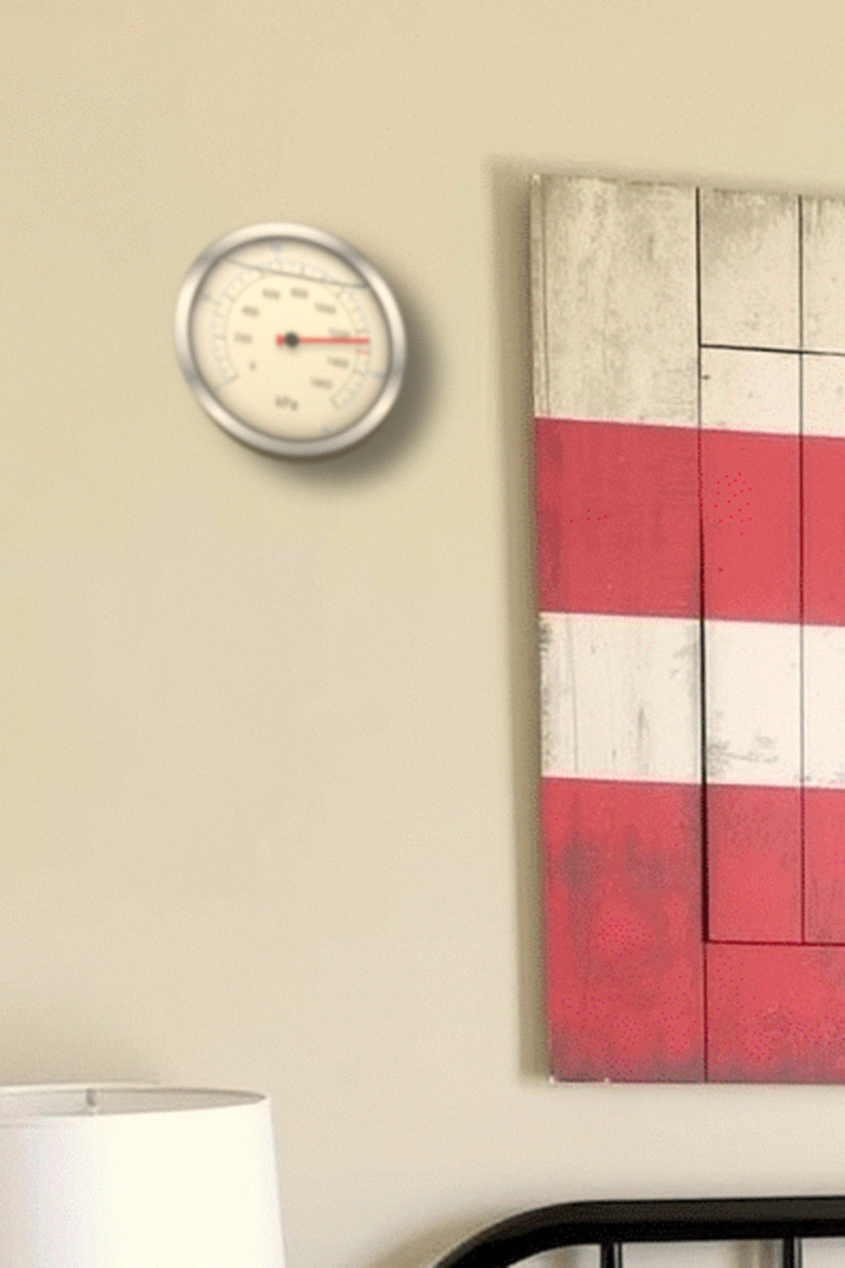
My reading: 1250,kPa
